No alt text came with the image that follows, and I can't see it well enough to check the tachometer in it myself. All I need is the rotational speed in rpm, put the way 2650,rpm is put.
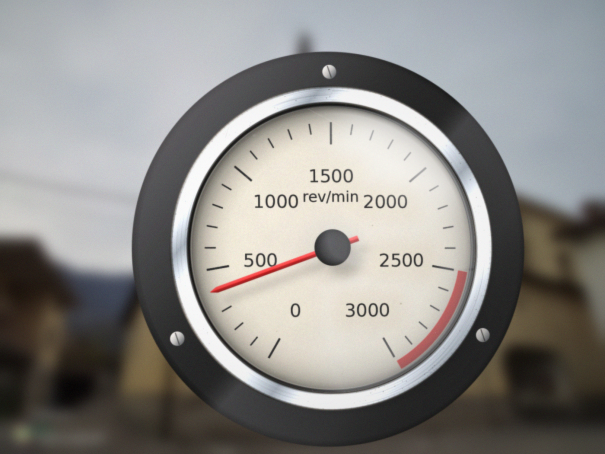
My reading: 400,rpm
